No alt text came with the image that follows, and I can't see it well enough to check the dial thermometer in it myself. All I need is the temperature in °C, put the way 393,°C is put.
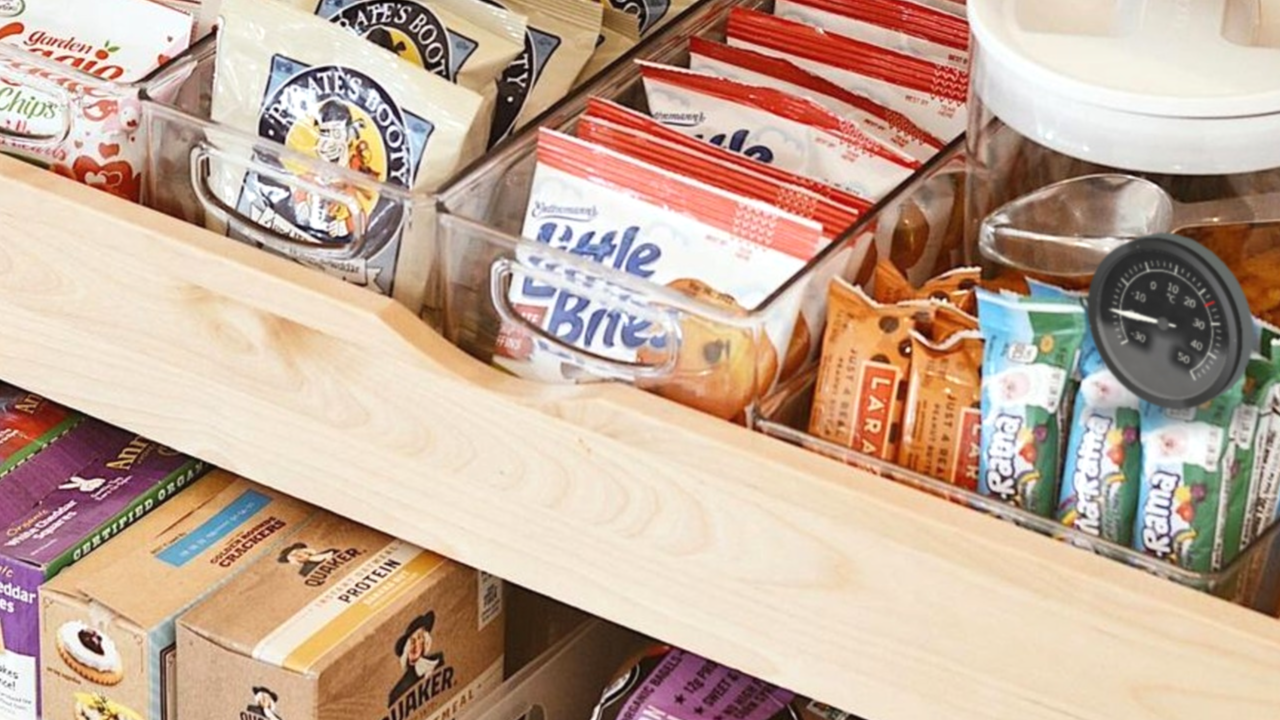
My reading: -20,°C
